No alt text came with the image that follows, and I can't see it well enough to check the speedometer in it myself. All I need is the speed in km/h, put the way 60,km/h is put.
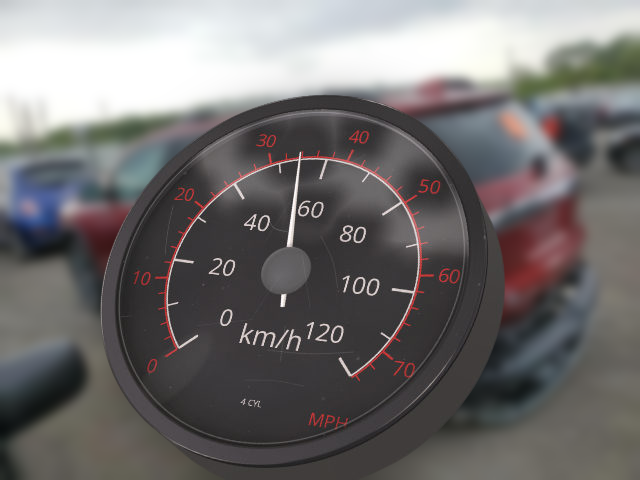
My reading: 55,km/h
